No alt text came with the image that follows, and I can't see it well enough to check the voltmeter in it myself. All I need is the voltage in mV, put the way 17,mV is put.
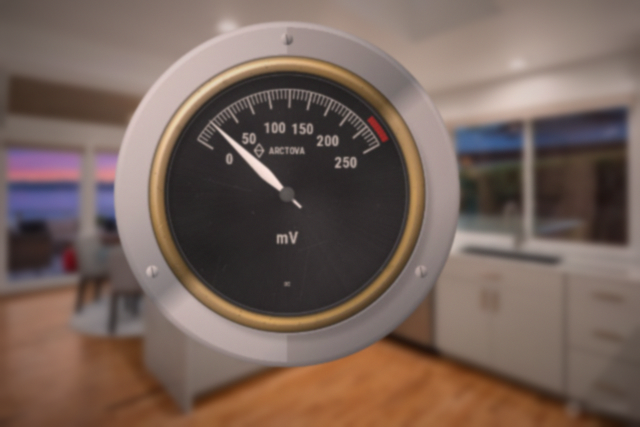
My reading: 25,mV
